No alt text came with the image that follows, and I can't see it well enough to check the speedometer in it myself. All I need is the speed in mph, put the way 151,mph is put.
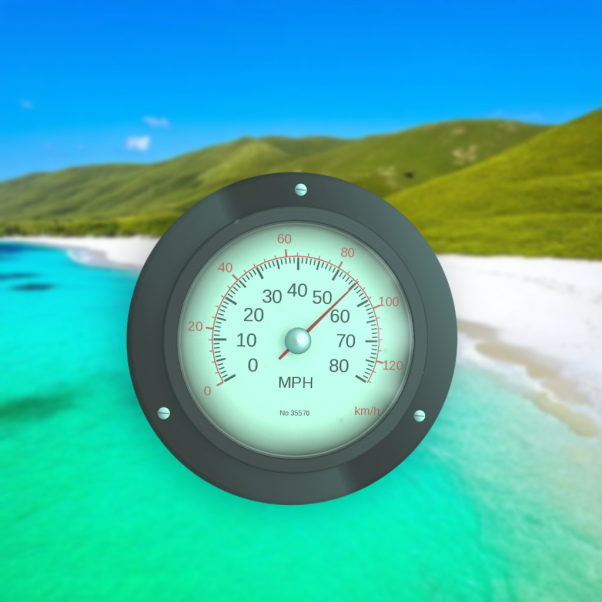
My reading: 55,mph
